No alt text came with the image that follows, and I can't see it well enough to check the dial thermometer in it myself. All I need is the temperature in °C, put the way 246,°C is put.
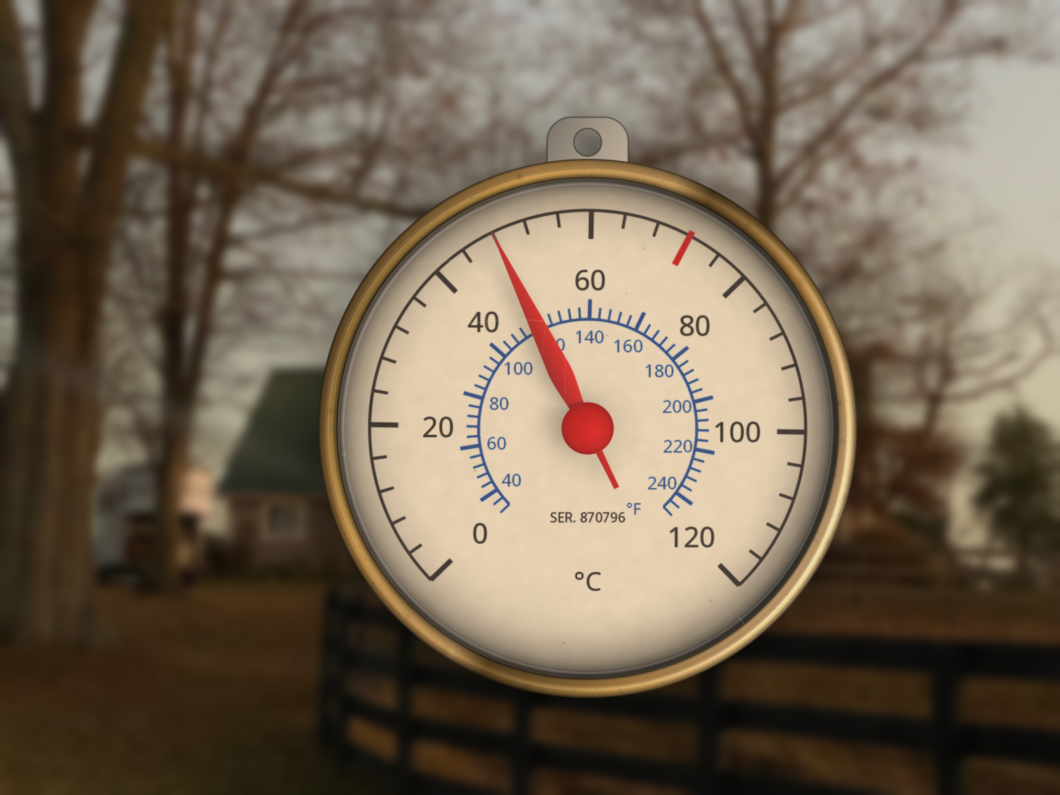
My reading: 48,°C
